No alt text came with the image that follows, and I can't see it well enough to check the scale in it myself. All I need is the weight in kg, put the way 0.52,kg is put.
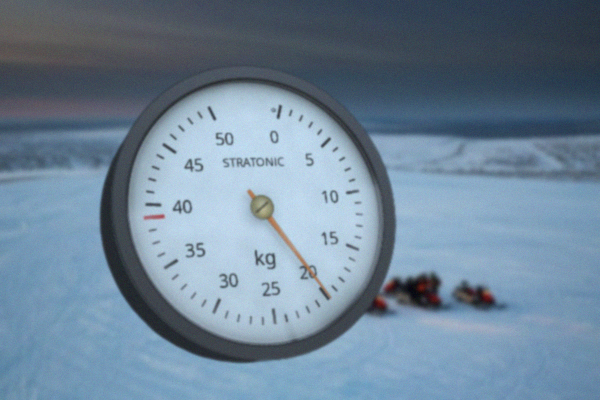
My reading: 20,kg
